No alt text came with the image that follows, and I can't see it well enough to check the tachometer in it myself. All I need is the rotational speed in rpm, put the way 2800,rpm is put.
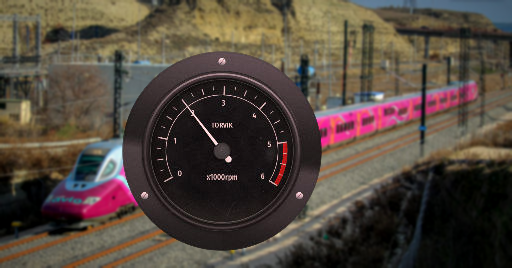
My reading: 2000,rpm
